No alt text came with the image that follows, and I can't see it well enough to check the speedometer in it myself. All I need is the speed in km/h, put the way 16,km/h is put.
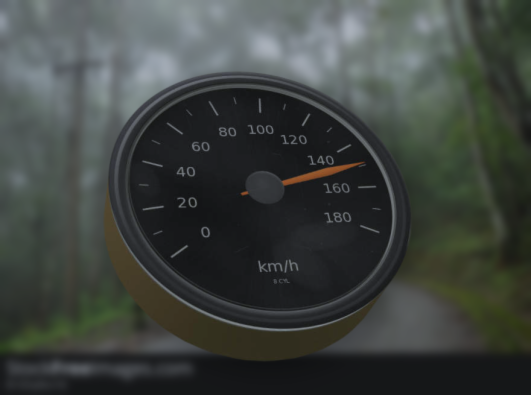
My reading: 150,km/h
